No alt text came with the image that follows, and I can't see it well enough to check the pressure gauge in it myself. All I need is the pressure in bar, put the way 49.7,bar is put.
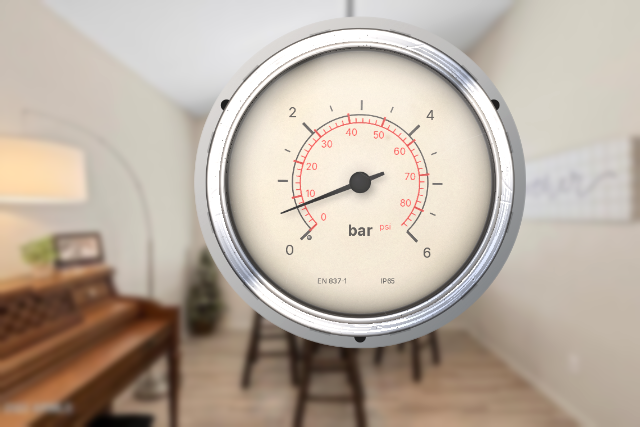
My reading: 0.5,bar
